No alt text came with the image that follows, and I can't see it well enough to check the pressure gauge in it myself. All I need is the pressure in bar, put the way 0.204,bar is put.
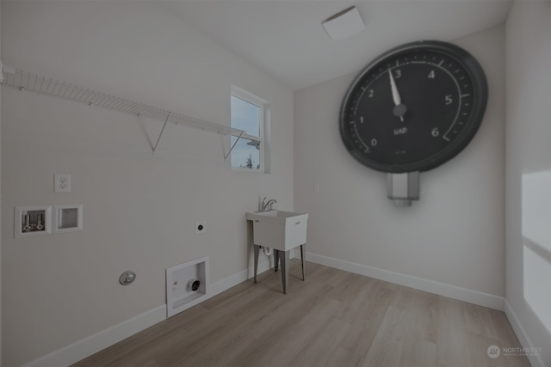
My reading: 2.8,bar
